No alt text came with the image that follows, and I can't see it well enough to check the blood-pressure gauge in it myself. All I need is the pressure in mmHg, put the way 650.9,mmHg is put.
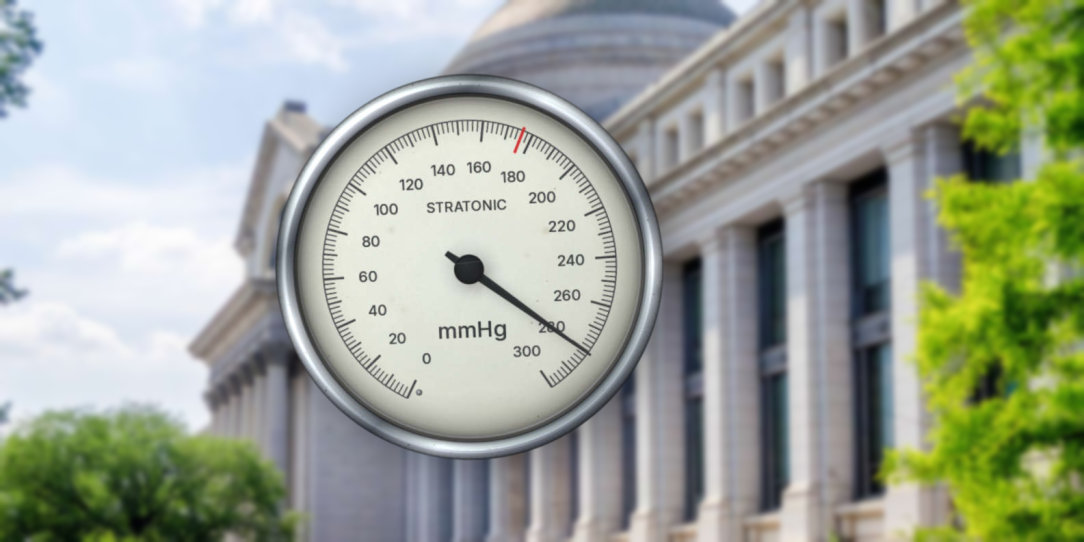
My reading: 280,mmHg
